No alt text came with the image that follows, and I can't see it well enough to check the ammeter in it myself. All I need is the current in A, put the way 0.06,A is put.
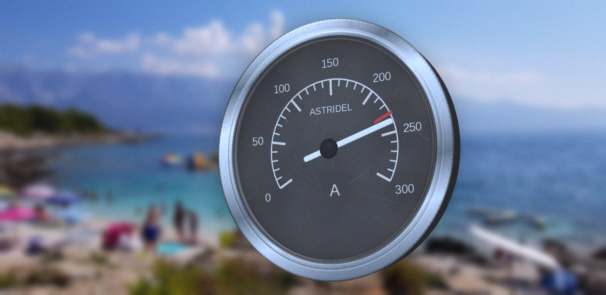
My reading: 240,A
